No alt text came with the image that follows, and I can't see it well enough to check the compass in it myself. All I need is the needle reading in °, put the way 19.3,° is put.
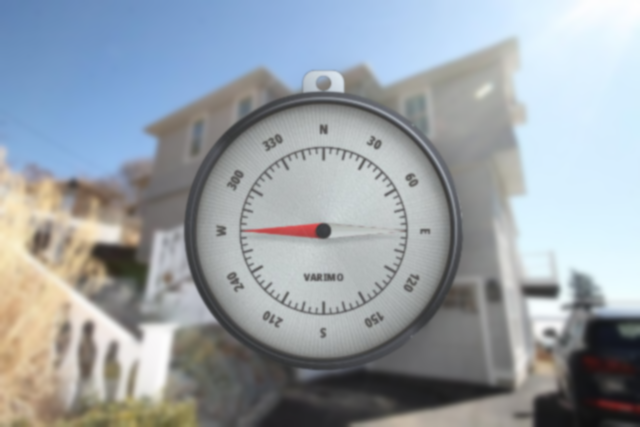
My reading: 270,°
